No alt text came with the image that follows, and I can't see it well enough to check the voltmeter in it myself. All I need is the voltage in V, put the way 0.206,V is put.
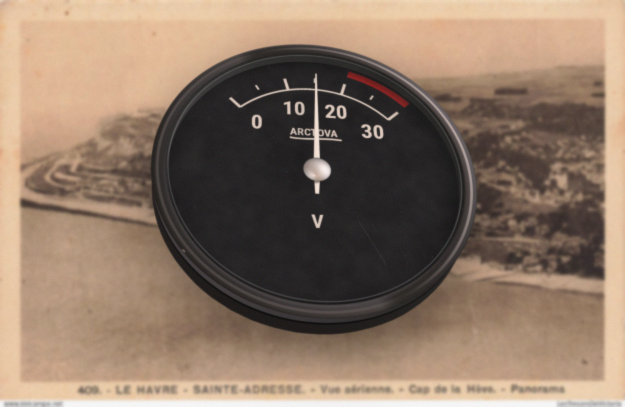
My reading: 15,V
